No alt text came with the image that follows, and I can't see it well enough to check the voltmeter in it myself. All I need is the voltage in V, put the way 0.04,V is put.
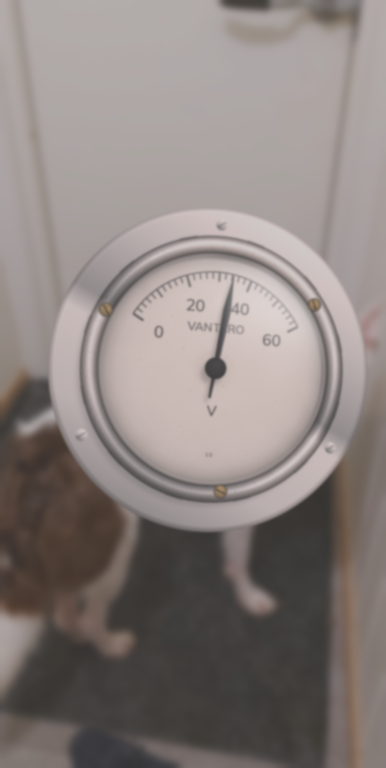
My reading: 34,V
